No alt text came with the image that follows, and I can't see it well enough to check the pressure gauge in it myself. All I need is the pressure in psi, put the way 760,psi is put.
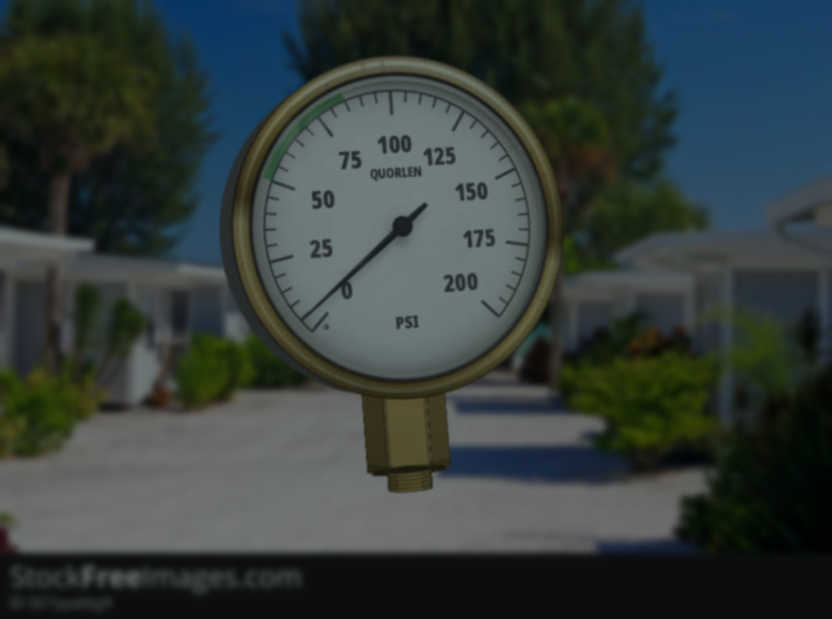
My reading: 5,psi
